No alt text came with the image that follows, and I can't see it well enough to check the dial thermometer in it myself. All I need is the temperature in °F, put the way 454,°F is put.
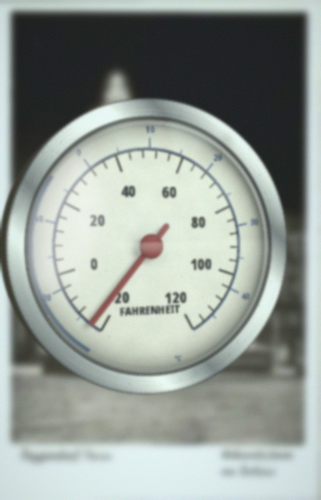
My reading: -16,°F
